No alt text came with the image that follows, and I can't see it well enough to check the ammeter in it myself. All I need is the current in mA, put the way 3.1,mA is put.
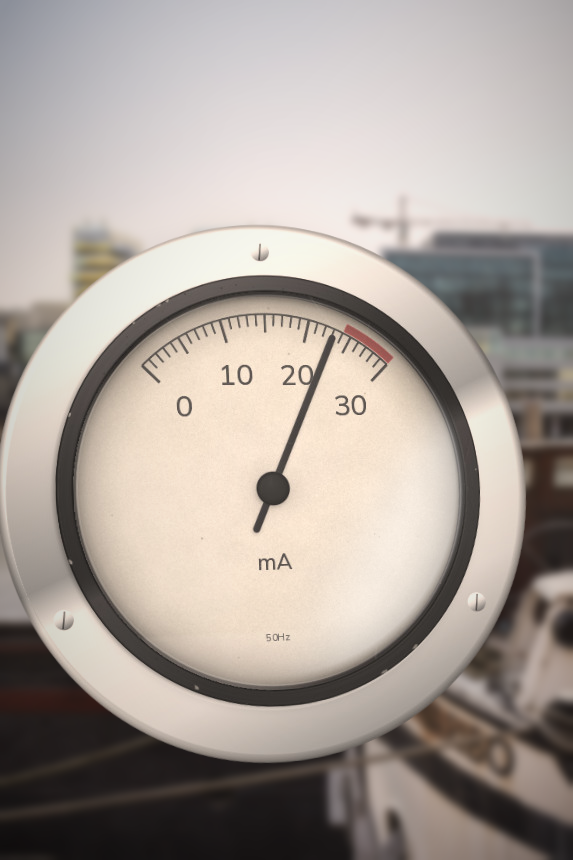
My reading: 23,mA
